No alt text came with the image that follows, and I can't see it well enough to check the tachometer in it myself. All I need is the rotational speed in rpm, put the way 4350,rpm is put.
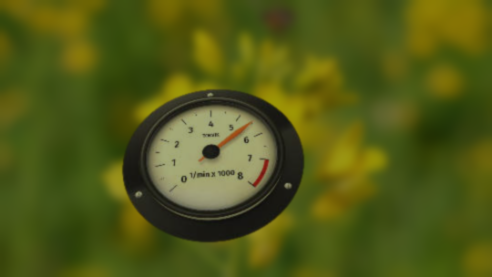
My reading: 5500,rpm
